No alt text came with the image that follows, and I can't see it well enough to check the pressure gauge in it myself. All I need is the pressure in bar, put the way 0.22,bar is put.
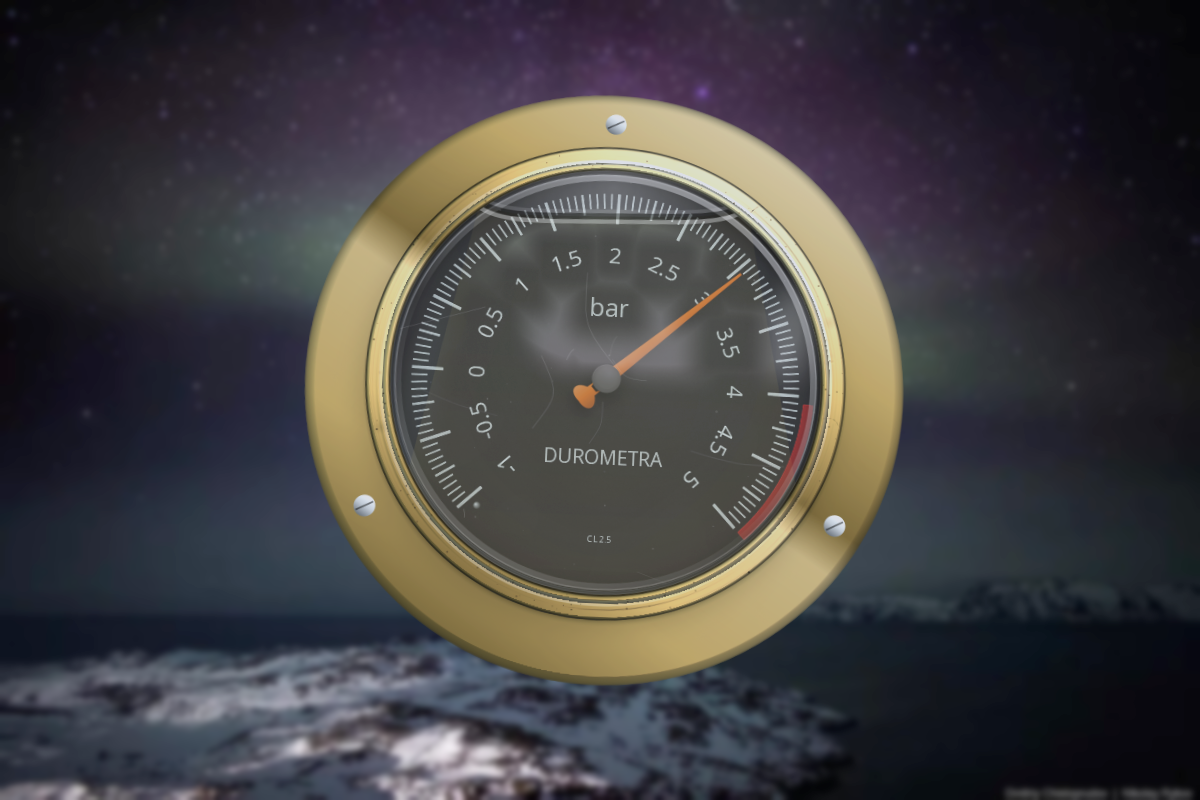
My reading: 3.05,bar
